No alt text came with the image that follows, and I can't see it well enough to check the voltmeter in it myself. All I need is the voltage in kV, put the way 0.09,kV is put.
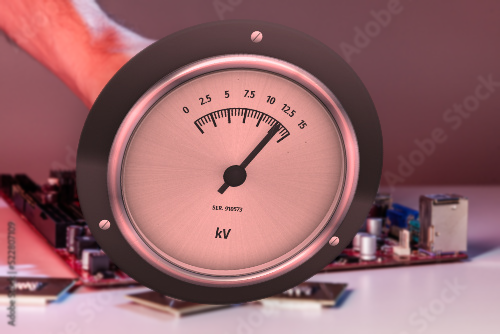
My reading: 12.5,kV
